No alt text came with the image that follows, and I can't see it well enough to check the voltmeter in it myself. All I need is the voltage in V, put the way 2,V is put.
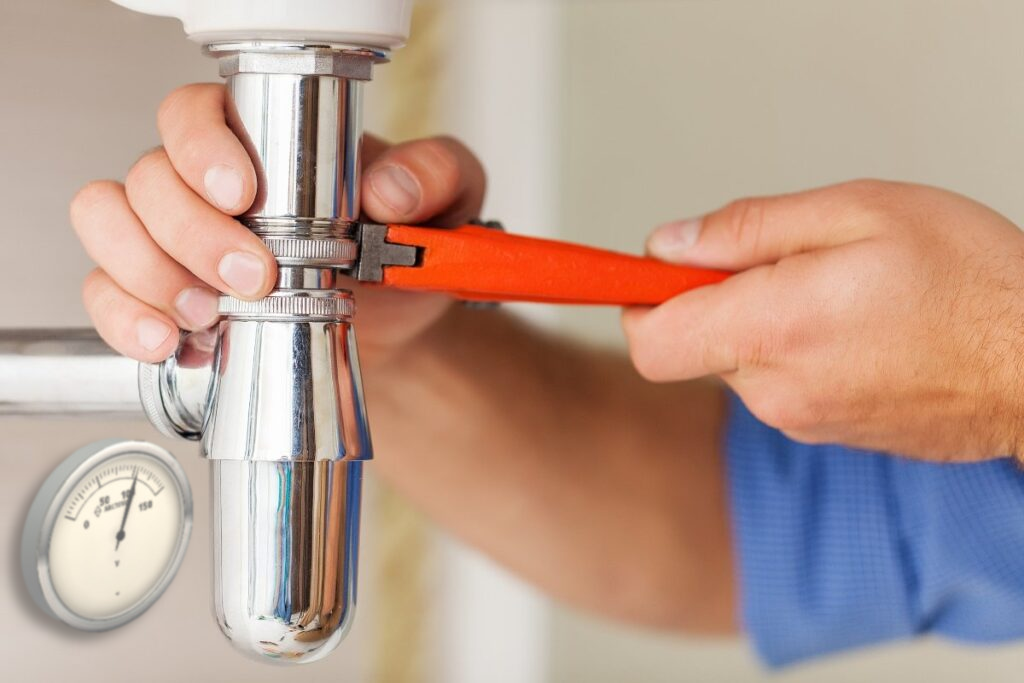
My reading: 100,V
